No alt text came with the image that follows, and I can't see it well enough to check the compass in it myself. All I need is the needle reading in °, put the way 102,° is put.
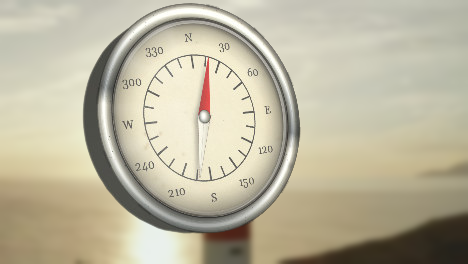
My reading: 15,°
